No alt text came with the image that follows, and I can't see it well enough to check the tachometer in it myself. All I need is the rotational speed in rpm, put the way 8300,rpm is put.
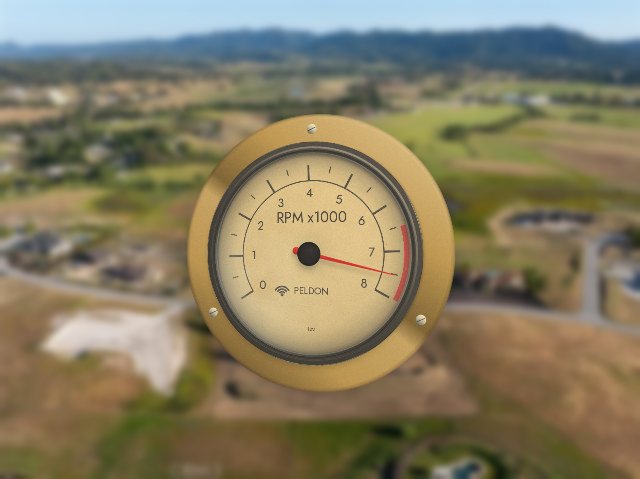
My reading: 7500,rpm
